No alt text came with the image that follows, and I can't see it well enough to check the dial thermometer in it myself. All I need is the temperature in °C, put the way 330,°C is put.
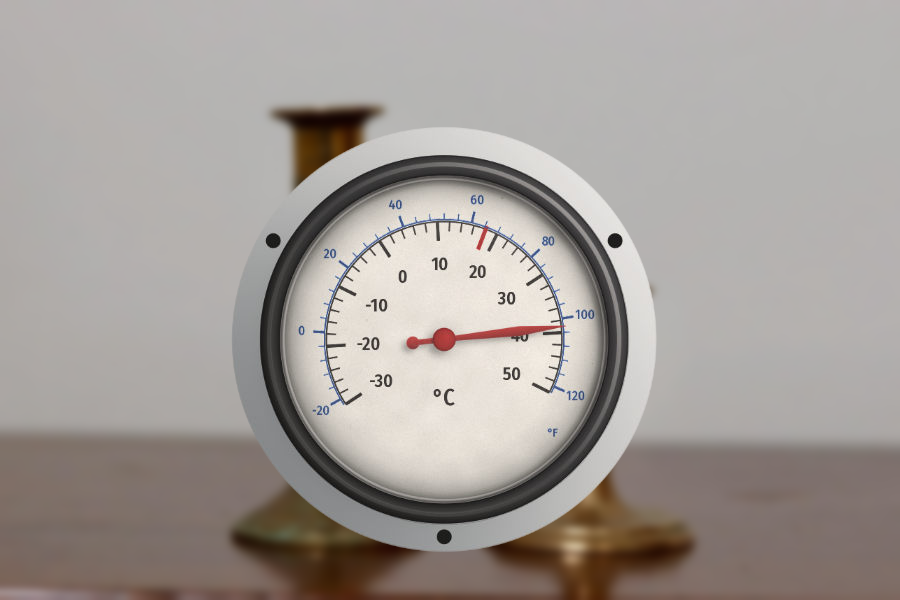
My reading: 39,°C
